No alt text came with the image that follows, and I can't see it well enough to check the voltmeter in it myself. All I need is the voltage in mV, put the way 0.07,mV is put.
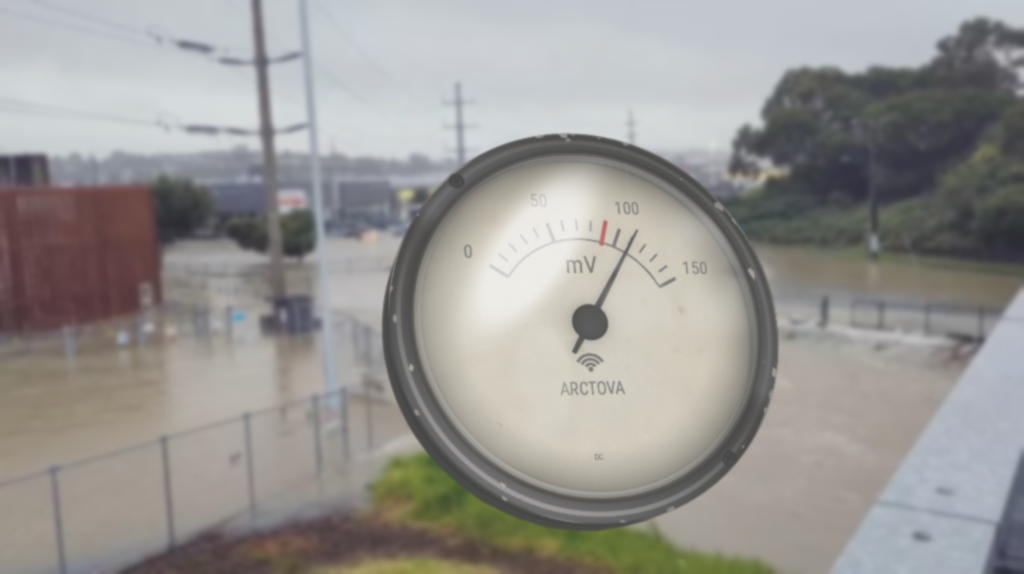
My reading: 110,mV
